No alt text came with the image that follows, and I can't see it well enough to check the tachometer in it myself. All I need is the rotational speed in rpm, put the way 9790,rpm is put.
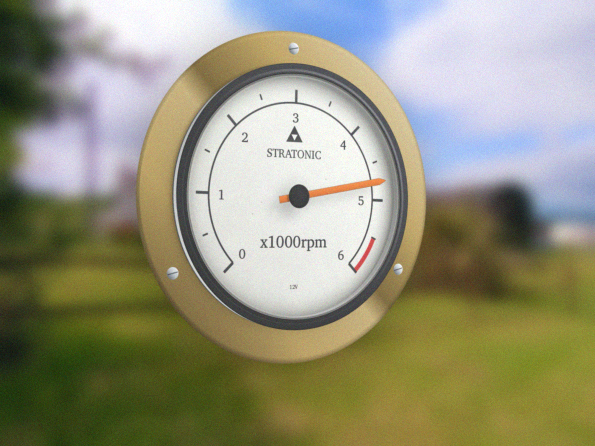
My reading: 4750,rpm
